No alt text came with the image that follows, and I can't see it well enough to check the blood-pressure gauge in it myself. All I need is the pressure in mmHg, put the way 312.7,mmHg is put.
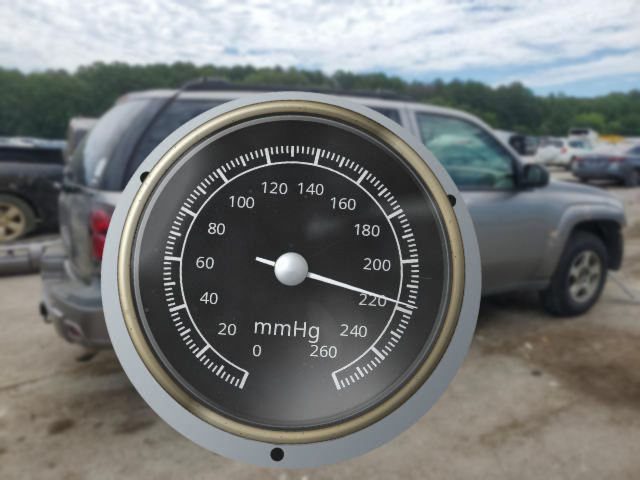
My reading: 218,mmHg
